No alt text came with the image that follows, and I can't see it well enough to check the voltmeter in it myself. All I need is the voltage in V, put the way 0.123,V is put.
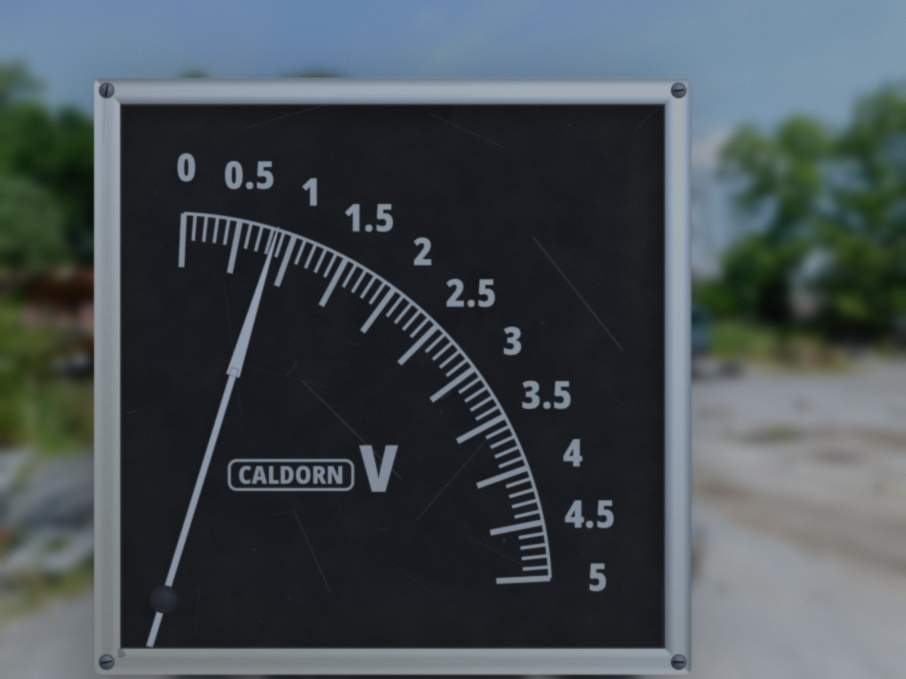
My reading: 0.85,V
